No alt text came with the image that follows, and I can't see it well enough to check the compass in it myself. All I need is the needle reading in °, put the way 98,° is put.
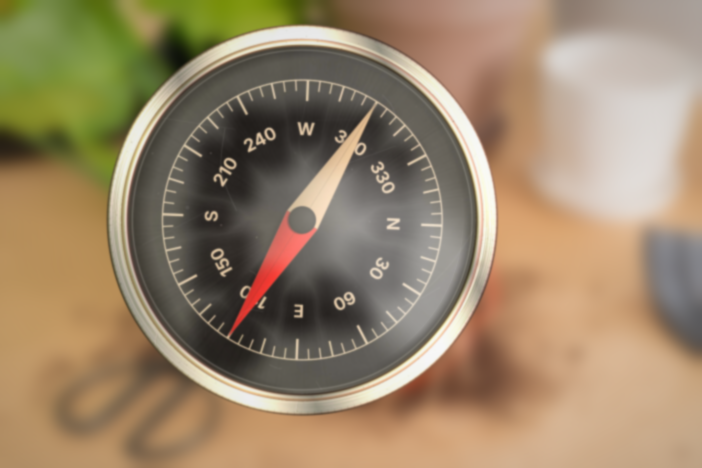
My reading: 120,°
